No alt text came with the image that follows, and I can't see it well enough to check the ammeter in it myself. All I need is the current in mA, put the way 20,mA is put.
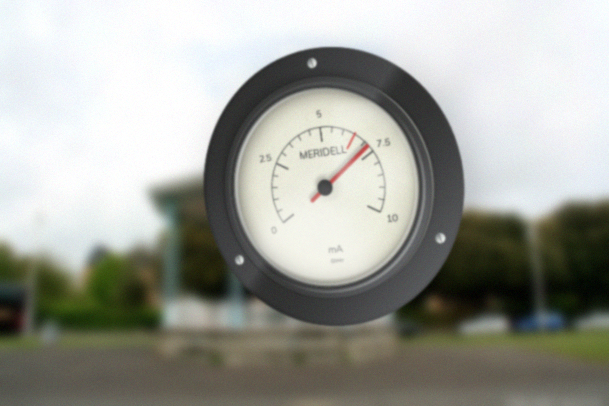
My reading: 7.25,mA
